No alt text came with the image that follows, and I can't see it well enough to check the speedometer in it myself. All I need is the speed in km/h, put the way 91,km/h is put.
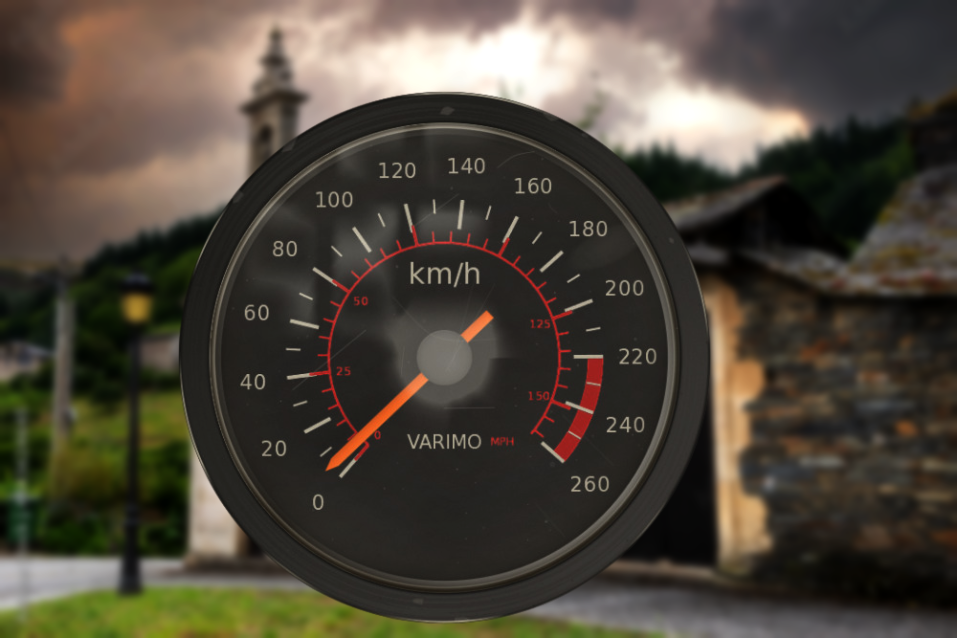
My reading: 5,km/h
